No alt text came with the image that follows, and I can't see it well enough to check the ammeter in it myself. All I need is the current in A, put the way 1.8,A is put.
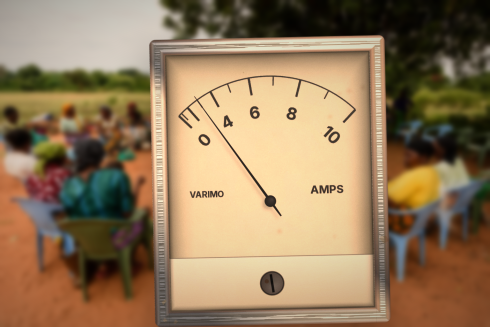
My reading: 3,A
